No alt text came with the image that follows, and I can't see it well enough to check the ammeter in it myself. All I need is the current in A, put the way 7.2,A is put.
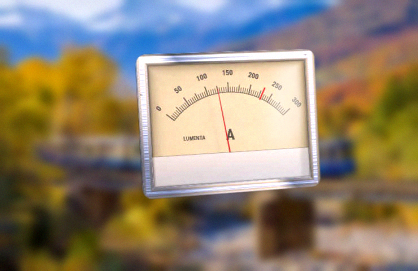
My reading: 125,A
